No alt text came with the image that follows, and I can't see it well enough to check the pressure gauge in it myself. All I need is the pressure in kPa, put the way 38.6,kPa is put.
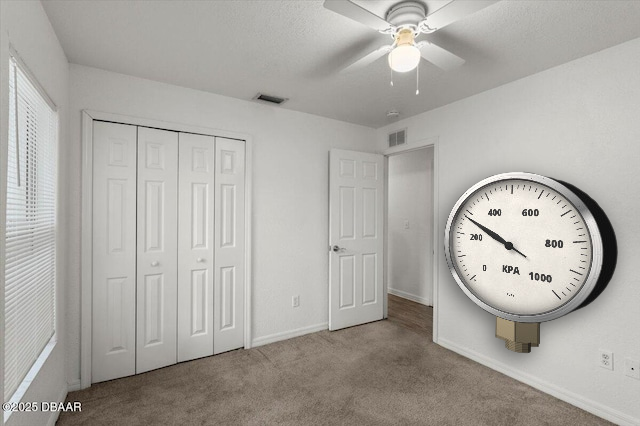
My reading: 280,kPa
